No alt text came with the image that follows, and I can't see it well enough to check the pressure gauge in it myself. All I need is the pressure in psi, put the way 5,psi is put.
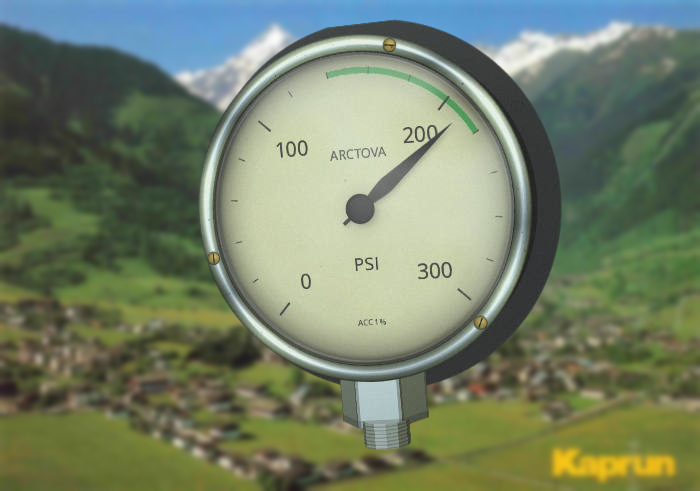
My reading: 210,psi
